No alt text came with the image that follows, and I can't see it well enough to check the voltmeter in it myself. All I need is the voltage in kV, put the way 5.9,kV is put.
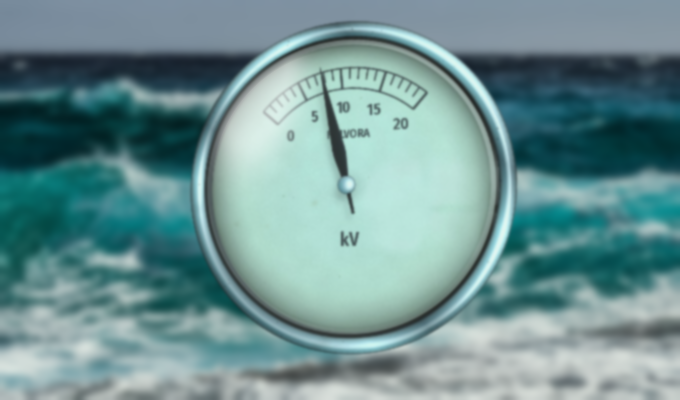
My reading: 8,kV
